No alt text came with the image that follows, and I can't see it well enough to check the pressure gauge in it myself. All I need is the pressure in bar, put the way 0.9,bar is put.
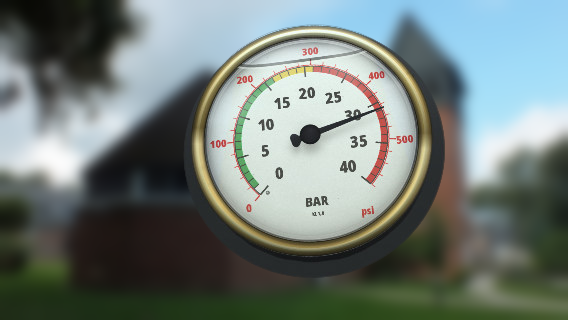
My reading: 31,bar
